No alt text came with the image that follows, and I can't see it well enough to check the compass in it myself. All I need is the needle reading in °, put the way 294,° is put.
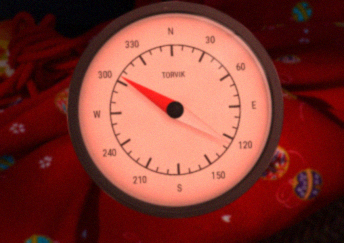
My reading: 305,°
